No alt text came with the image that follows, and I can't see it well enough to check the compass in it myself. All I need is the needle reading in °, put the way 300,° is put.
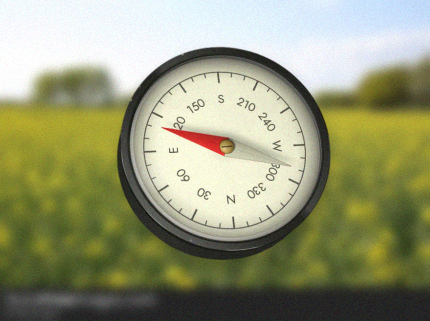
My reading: 110,°
